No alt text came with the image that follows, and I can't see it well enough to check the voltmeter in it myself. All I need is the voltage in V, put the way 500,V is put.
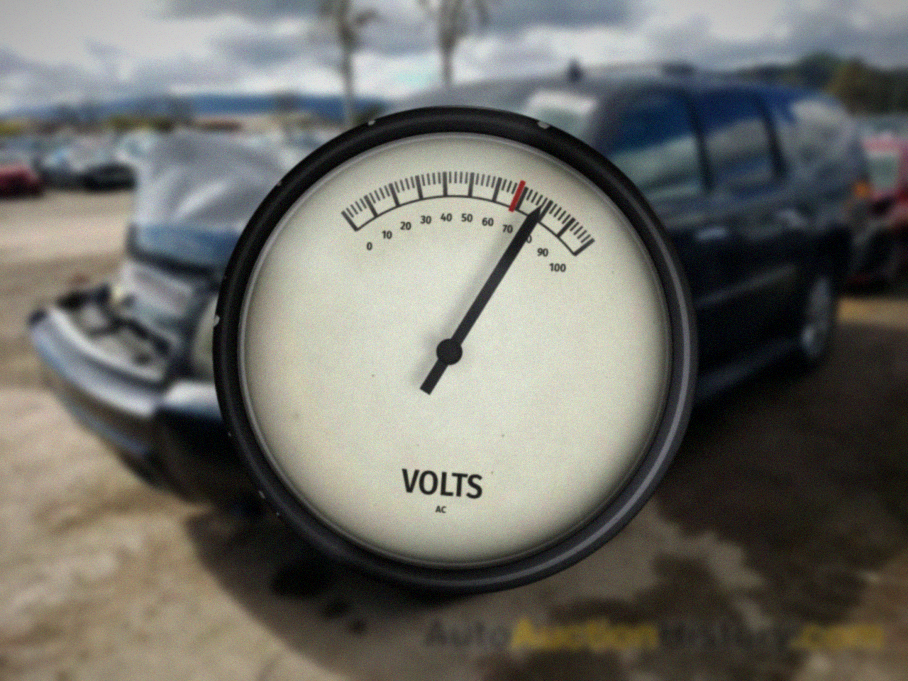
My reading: 78,V
